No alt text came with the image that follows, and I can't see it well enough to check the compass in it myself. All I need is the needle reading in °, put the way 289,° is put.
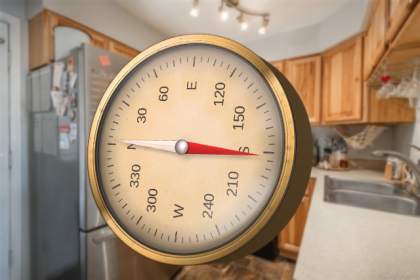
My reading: 182.5,°
